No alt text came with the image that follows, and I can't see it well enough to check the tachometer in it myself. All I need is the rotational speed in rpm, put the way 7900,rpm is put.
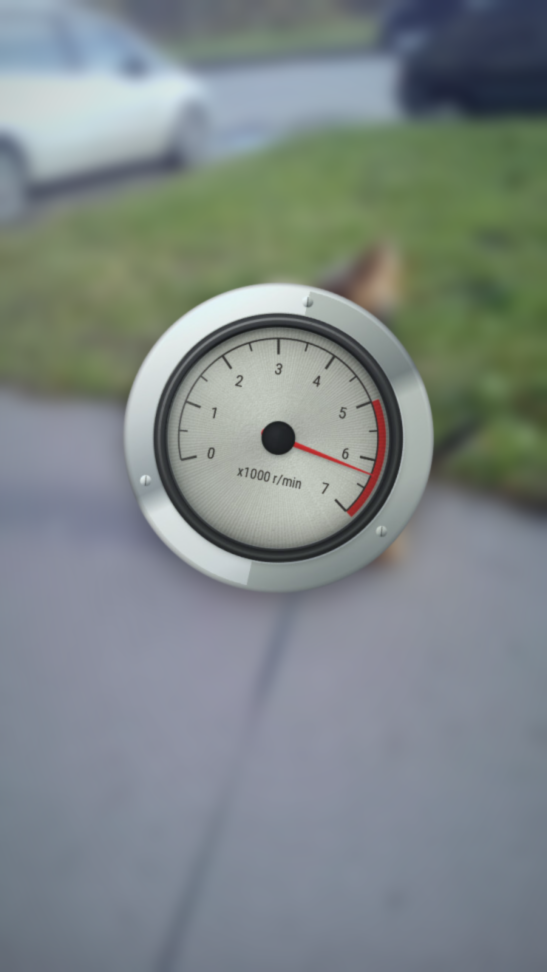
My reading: 6250,rpm
